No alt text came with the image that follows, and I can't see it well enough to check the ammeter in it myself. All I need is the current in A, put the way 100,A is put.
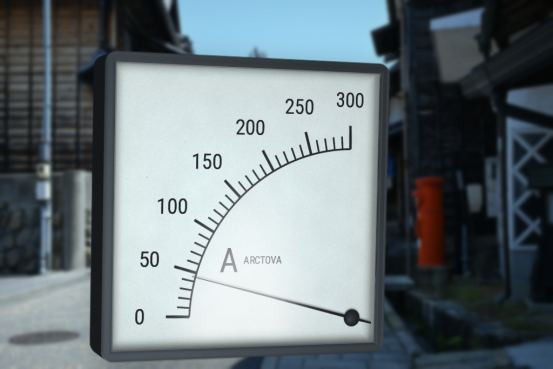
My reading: 45,A
